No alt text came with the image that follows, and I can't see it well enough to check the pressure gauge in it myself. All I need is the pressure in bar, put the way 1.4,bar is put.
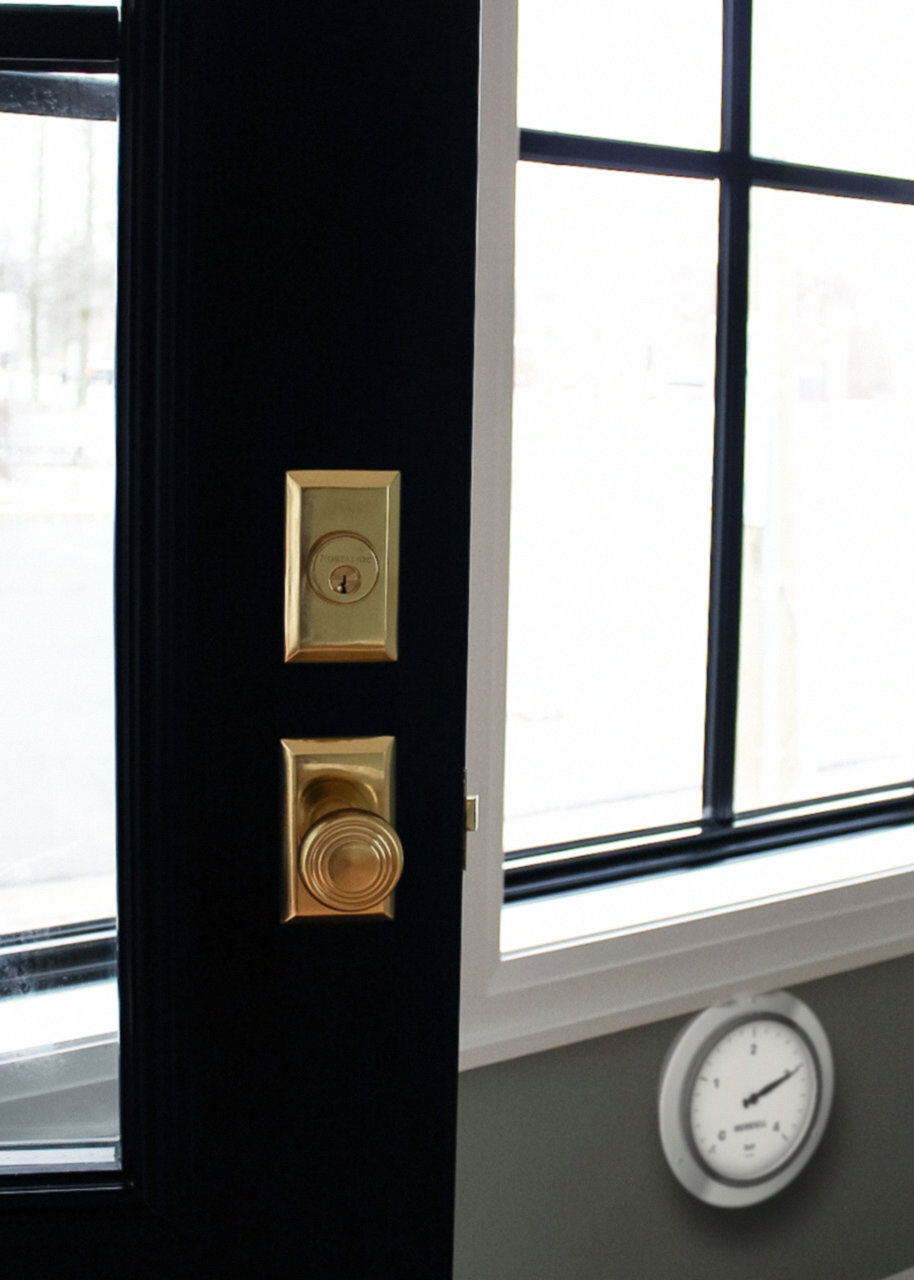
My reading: 3,bar
